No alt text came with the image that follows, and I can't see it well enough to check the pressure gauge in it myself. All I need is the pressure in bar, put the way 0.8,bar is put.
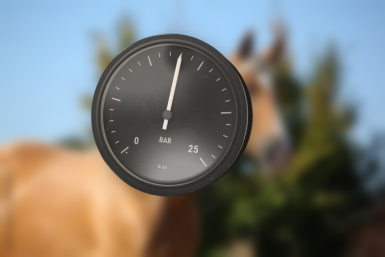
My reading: 13,bar
